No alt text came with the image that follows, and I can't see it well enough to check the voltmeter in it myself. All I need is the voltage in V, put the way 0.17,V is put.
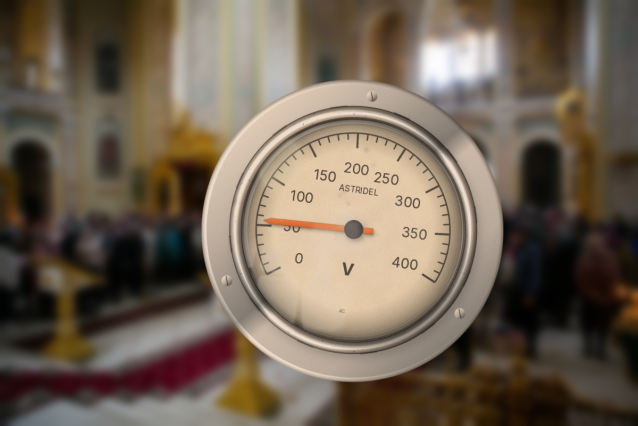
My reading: 55,V
